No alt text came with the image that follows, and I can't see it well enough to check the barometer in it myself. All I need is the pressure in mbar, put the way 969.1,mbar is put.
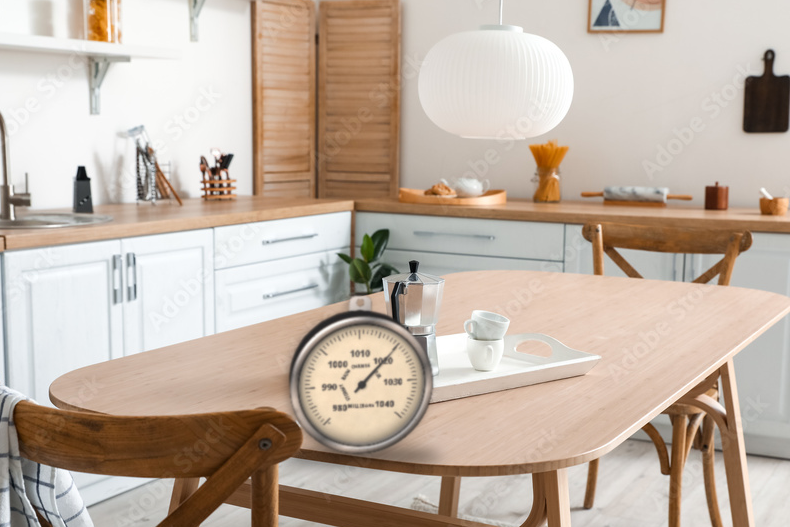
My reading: 1020,mbar
